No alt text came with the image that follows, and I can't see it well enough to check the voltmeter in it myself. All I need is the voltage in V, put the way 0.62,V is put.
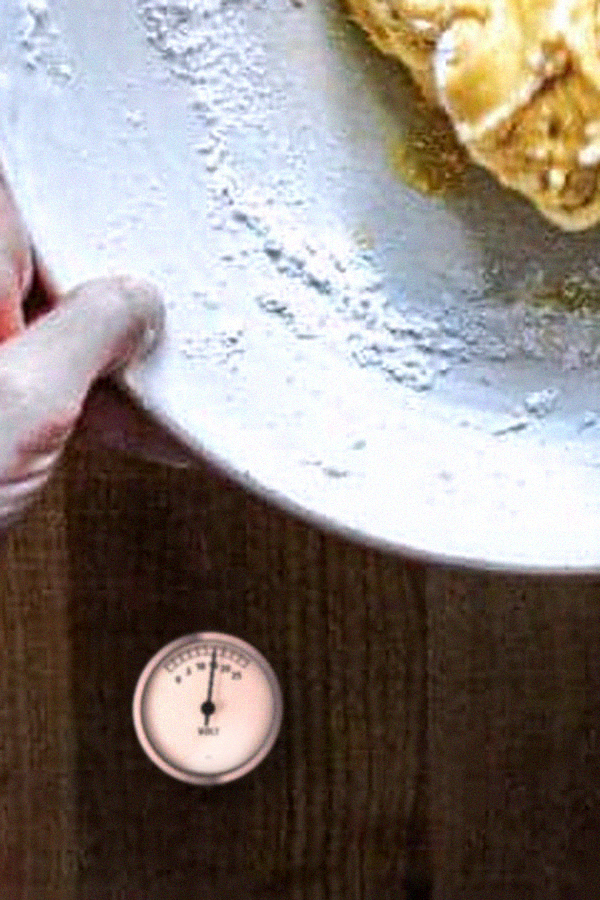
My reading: 15,V
